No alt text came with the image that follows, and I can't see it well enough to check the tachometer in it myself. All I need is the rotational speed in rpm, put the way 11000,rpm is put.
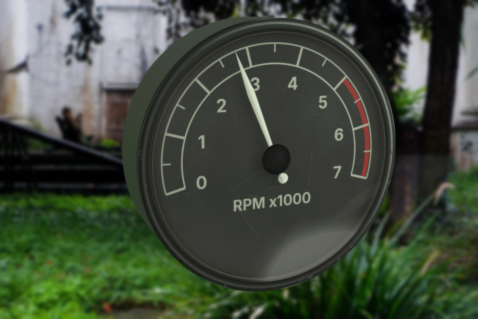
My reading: 2750,rpm
